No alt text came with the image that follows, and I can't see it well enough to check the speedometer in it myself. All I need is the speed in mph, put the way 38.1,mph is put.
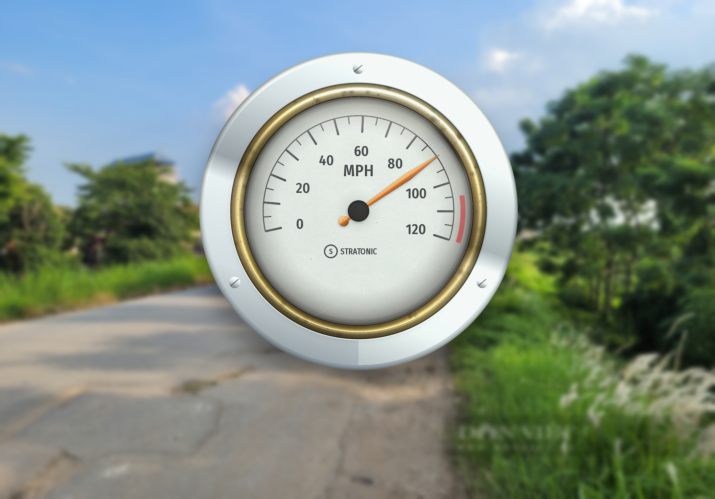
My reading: 90,mph
